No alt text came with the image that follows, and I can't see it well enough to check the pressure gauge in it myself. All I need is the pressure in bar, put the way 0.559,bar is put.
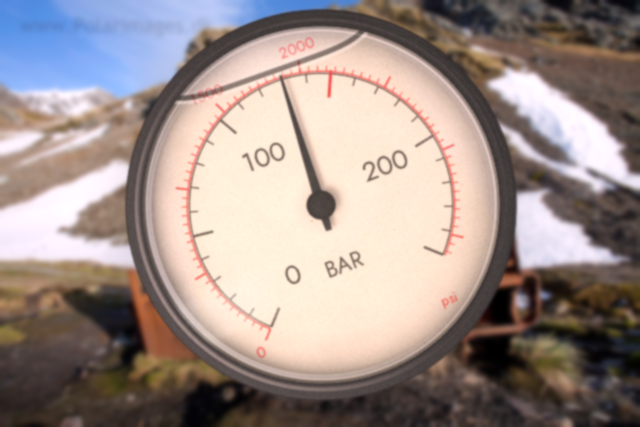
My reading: 130,bar
